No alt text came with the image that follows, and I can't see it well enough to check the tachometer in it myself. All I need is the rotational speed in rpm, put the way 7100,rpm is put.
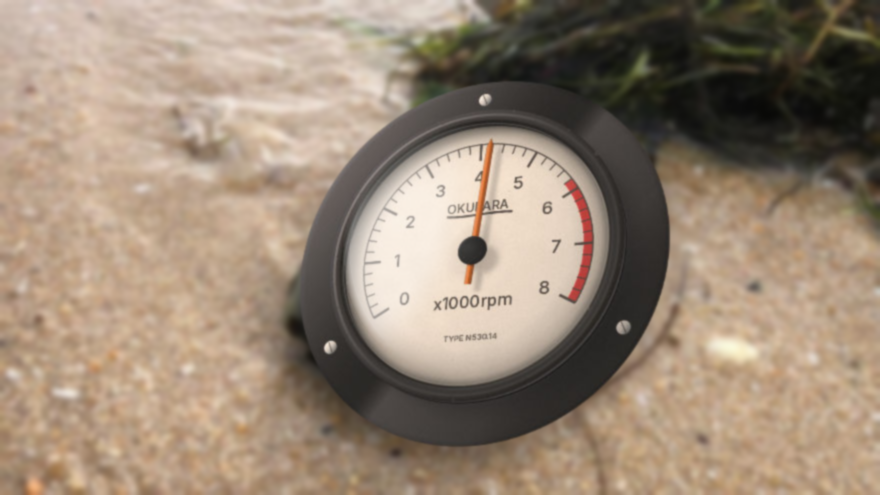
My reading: 4200,rpm
